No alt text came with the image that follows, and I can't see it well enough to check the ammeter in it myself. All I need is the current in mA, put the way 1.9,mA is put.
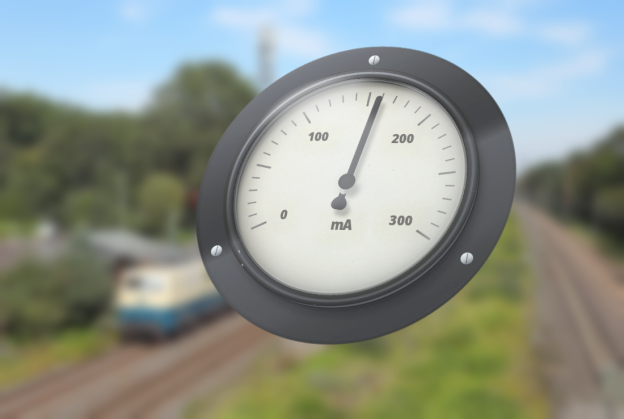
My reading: 160,mA
